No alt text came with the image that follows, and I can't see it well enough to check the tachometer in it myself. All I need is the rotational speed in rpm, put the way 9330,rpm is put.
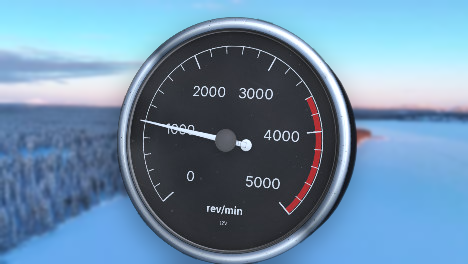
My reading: 1000,rpm
